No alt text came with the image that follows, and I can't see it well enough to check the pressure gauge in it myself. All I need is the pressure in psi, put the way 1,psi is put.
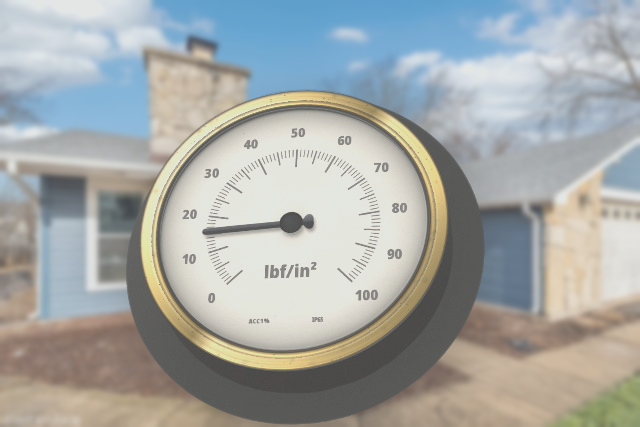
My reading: 15,psi
